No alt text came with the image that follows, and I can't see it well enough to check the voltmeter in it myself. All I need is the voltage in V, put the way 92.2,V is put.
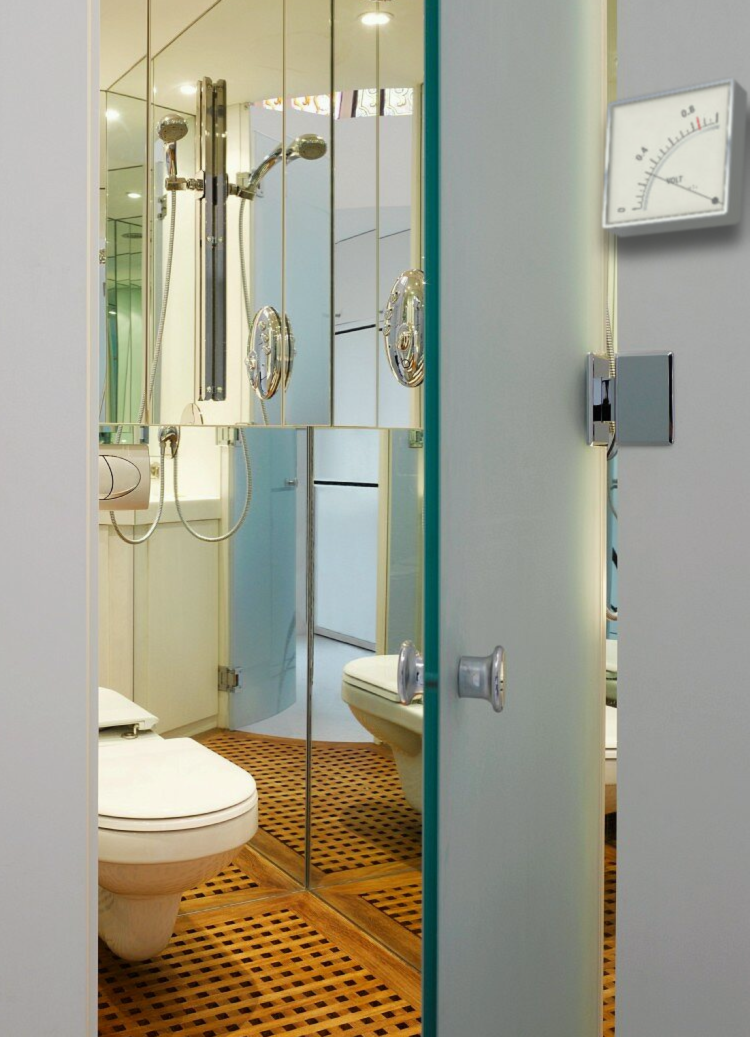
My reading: 0.3,V
